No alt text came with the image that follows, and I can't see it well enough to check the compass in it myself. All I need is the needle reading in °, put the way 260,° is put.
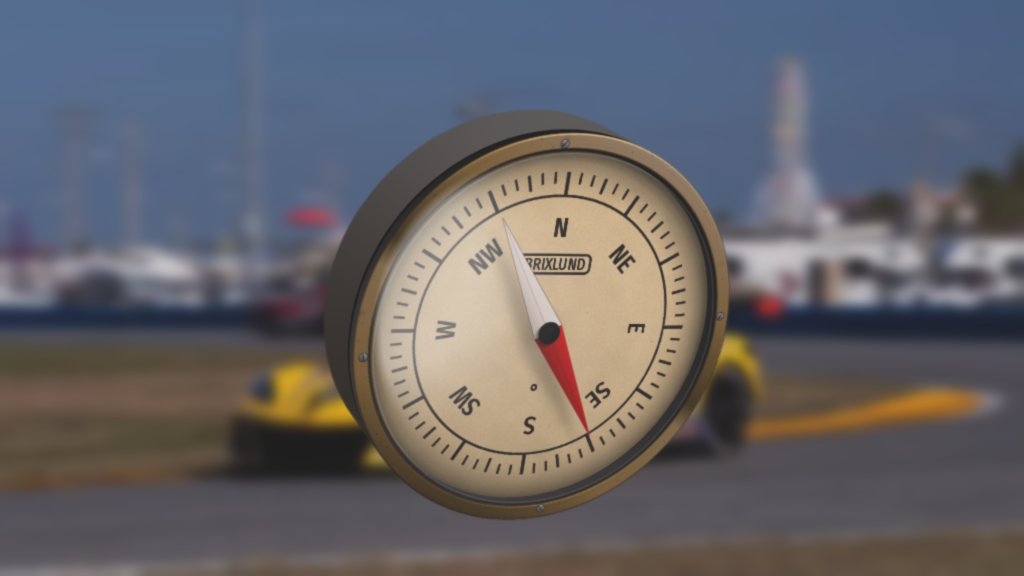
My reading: 150,°
